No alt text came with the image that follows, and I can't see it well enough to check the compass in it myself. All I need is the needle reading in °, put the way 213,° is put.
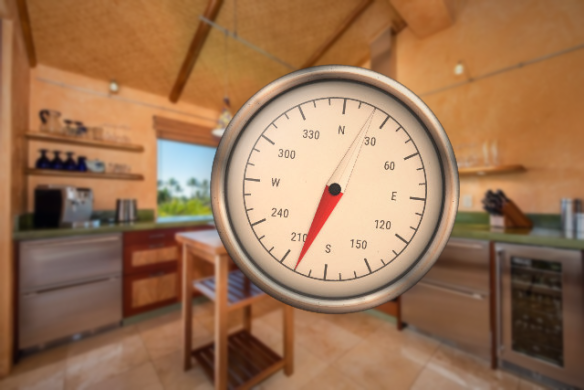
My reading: 200,°
